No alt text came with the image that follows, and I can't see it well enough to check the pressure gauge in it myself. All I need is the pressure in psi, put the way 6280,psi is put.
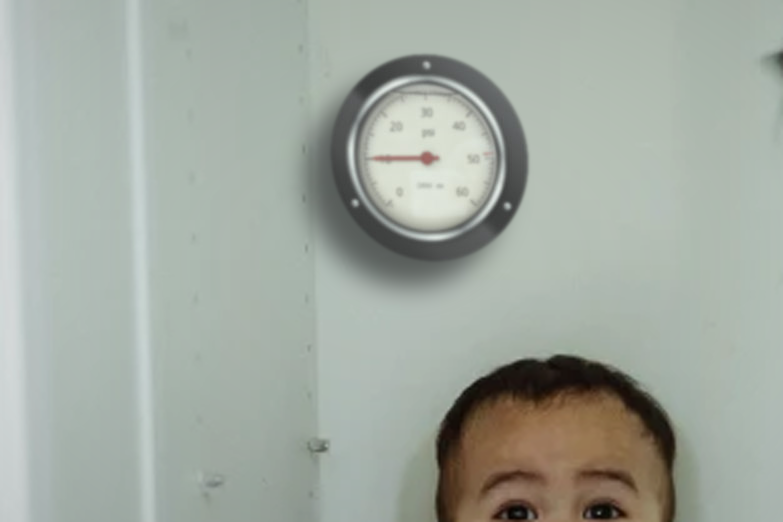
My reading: 10,psi
